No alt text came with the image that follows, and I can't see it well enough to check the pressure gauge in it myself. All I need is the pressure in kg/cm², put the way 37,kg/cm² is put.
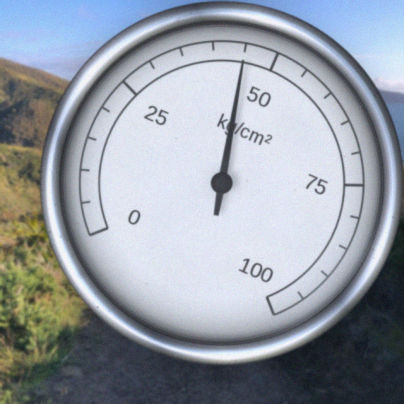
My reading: 45,kg/cm²
